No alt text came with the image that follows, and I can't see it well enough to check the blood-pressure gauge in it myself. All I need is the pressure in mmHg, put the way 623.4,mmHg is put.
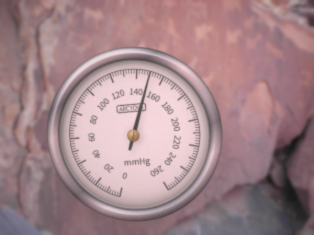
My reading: 150,mmHg
